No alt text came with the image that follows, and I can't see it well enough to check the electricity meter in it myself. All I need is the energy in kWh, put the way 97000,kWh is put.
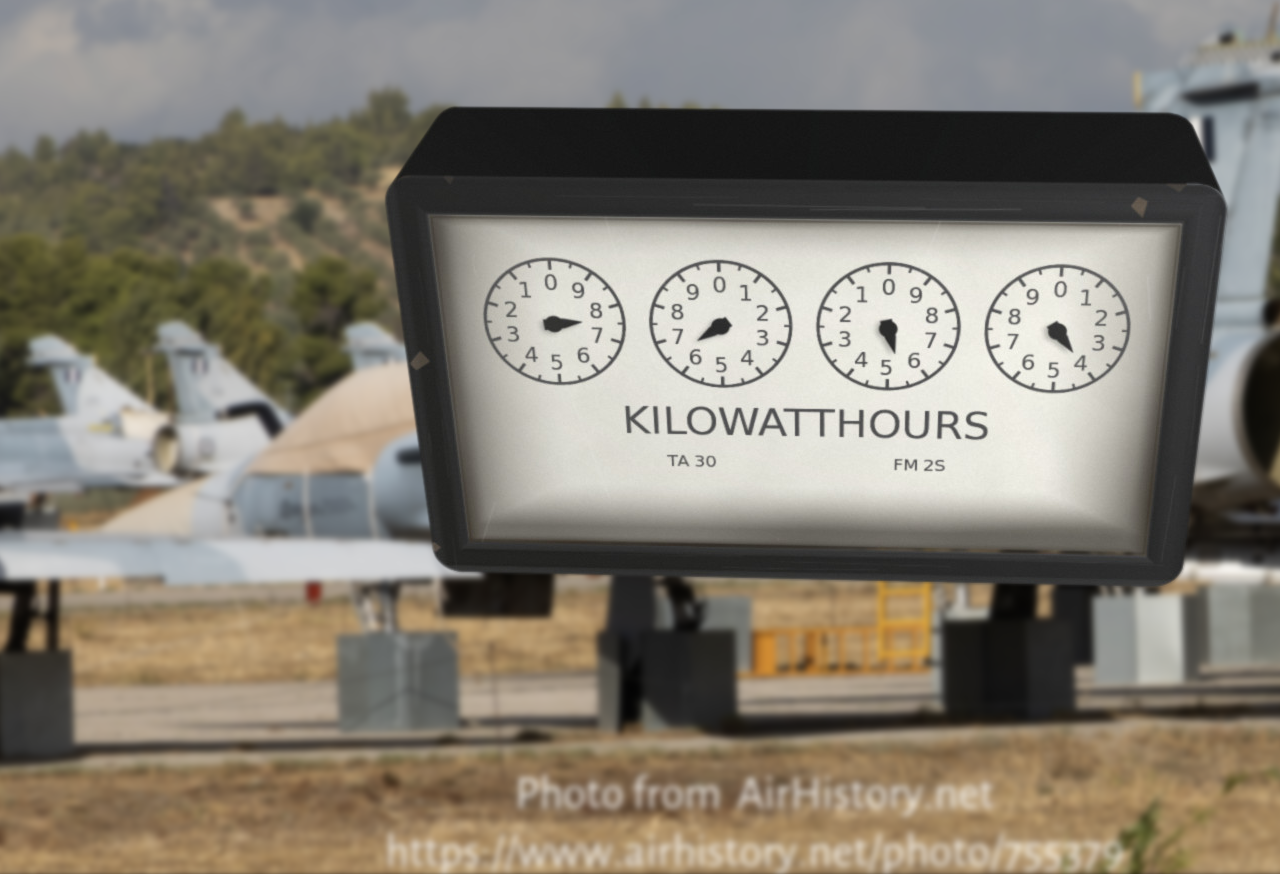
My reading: 7654,kWh
